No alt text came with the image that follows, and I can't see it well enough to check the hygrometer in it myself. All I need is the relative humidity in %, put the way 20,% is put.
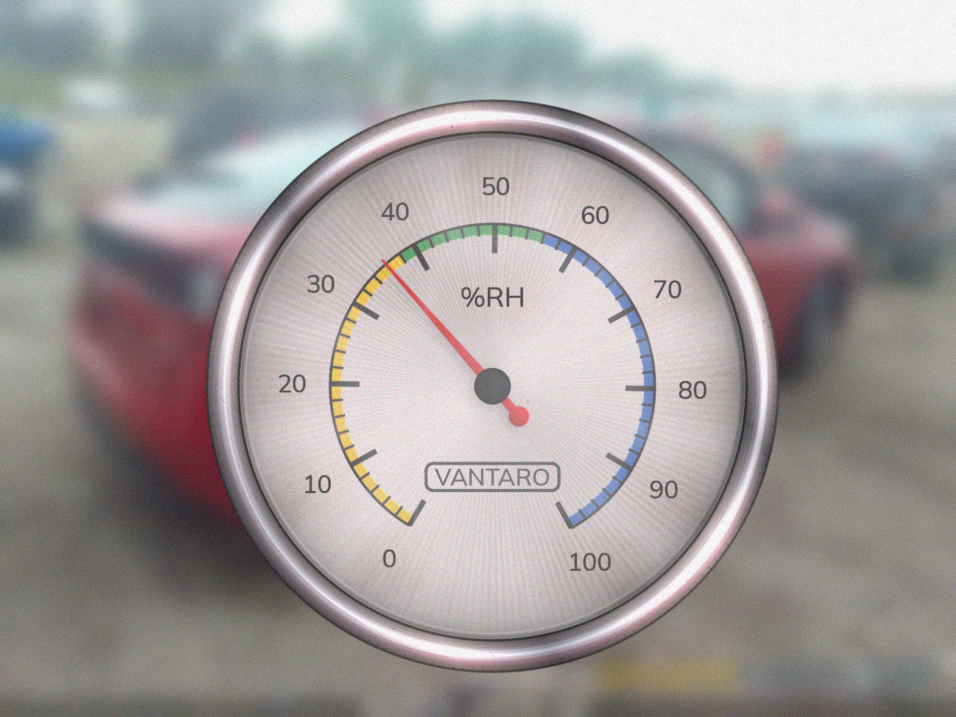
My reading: 36,%
